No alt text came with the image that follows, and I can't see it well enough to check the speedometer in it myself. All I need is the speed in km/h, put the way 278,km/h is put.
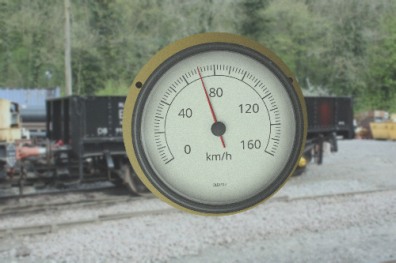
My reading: 70,km/h
